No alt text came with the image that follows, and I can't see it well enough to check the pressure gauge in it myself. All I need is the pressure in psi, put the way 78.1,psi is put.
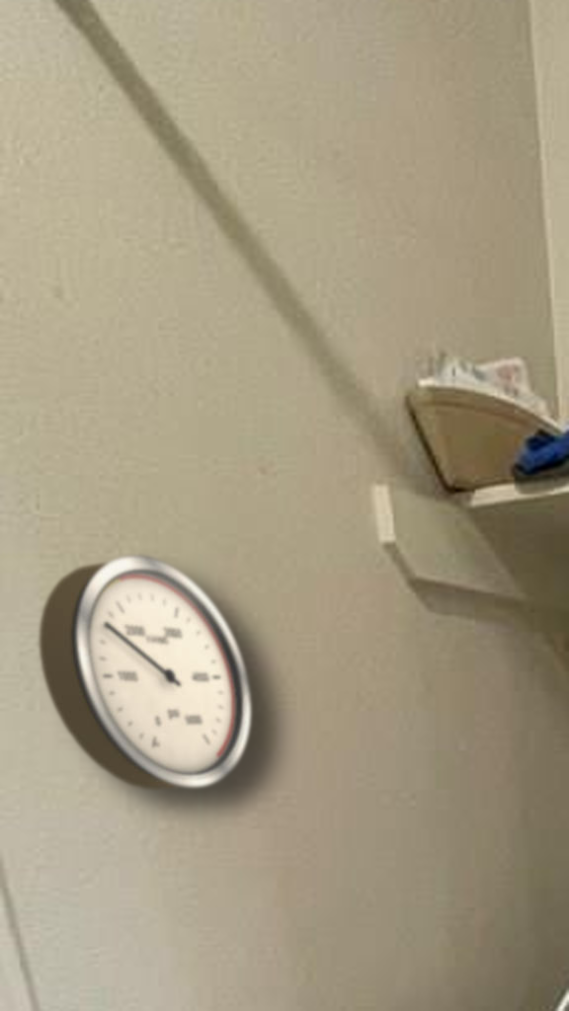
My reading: 1600,psi
